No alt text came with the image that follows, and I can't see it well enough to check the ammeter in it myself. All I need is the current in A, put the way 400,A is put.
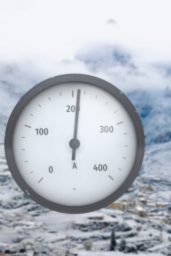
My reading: 210,A
